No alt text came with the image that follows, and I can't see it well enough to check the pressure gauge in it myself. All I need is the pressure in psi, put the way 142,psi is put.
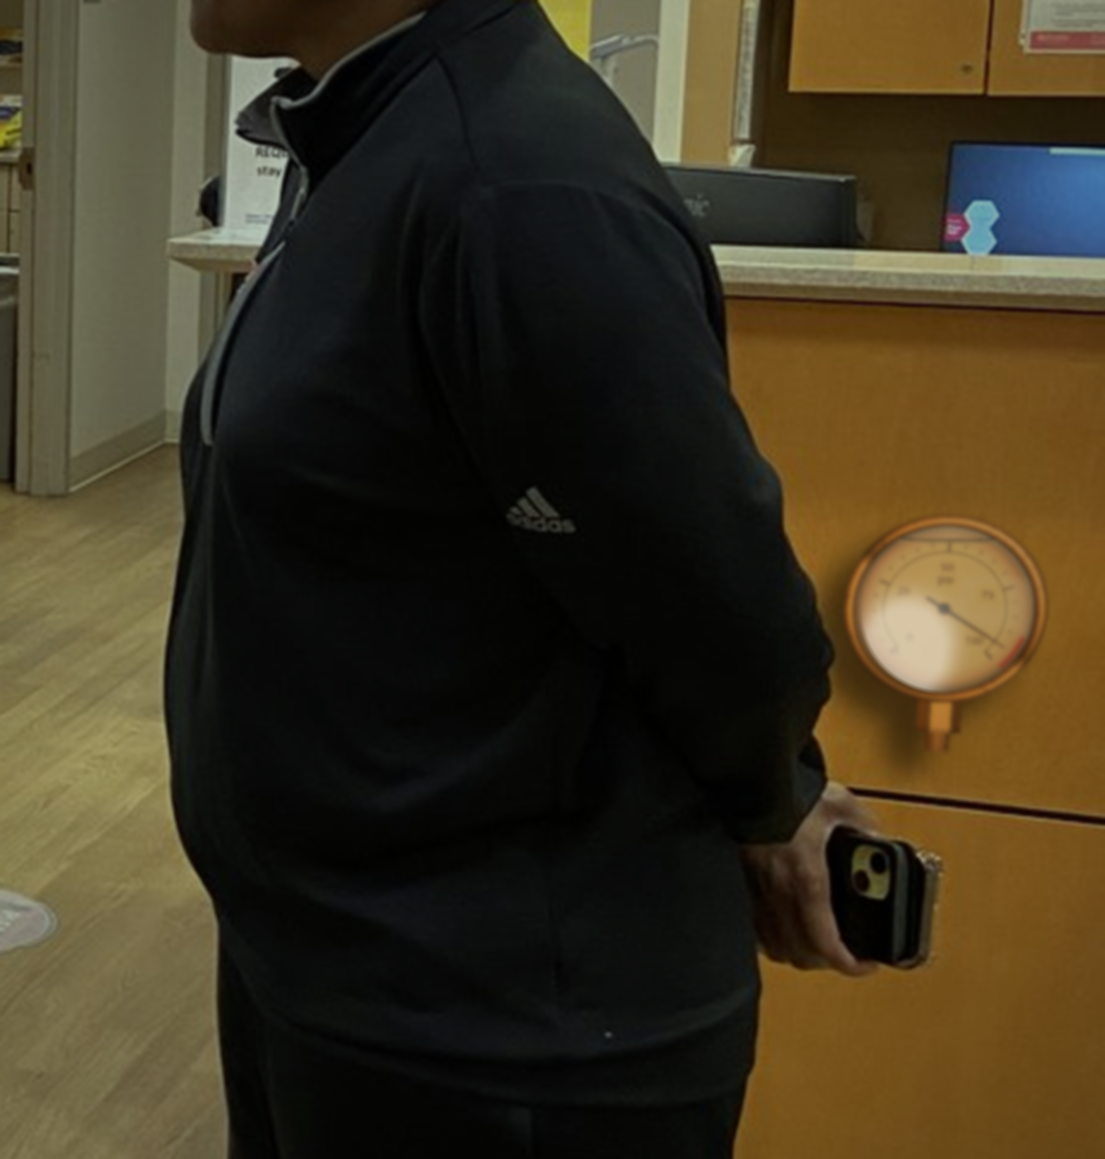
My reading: 95,psi
